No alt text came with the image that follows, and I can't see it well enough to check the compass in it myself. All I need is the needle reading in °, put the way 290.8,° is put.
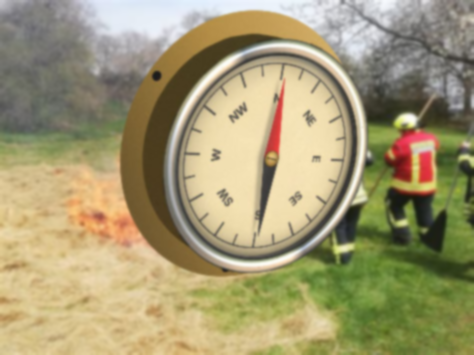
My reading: 0,°
